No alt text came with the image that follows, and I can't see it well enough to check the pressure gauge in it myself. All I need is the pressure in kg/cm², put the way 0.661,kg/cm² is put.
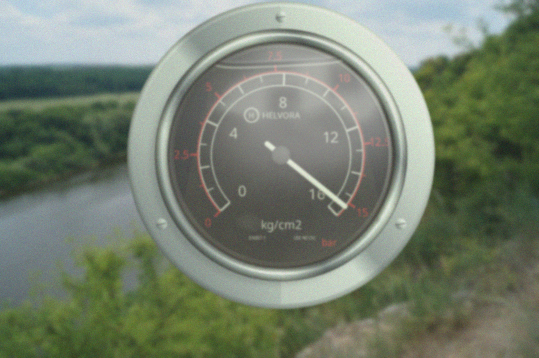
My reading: 15.5,kg/cm²
